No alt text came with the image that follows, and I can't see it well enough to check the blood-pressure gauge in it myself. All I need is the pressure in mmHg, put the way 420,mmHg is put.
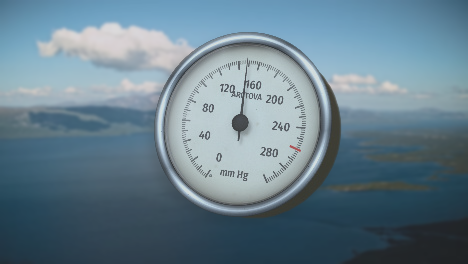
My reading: 150,mmHg
